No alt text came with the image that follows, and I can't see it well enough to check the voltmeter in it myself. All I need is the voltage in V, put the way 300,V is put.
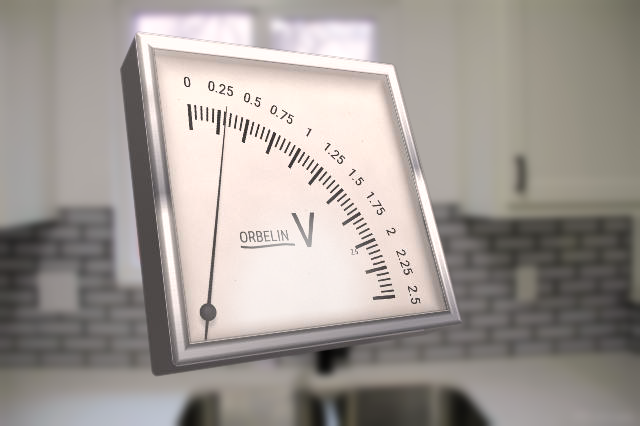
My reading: 0.3,V
